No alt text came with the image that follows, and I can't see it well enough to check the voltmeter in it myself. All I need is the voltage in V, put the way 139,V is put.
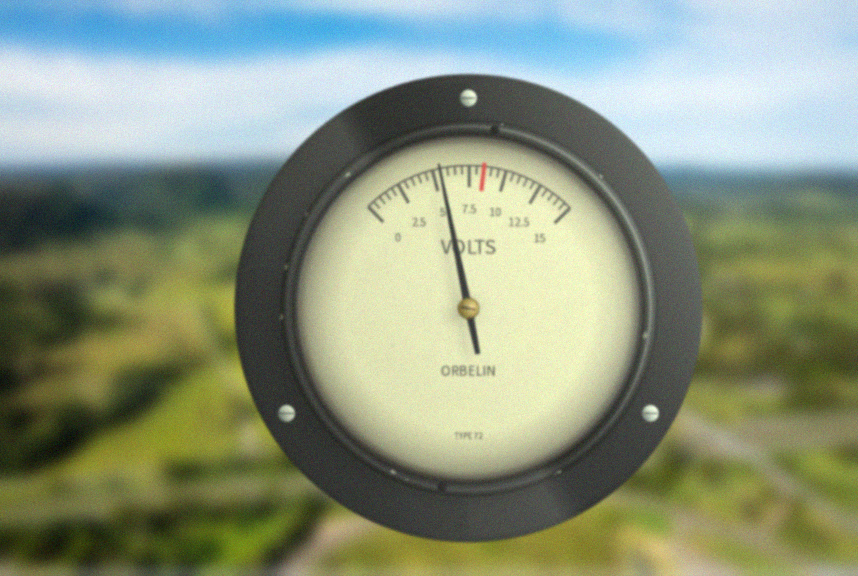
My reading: 5.5,V
